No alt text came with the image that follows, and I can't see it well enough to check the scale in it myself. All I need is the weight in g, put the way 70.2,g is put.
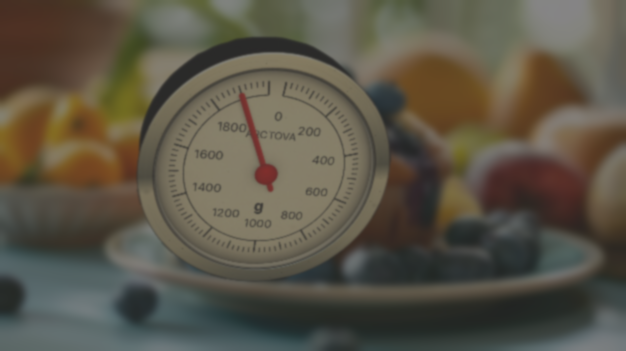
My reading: 1900,g
